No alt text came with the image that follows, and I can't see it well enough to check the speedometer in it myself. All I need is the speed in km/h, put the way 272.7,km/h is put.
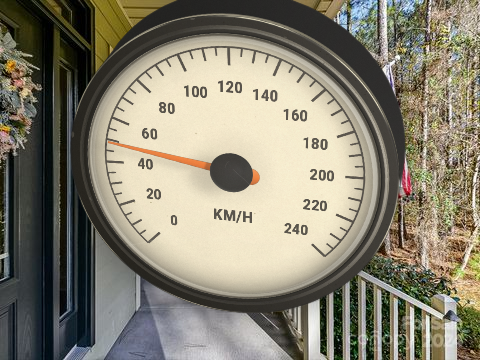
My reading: 50,km/h
